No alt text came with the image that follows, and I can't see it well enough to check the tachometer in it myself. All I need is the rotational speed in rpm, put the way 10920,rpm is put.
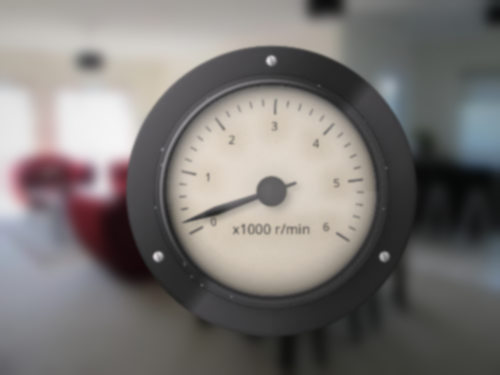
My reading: 200,rpm
